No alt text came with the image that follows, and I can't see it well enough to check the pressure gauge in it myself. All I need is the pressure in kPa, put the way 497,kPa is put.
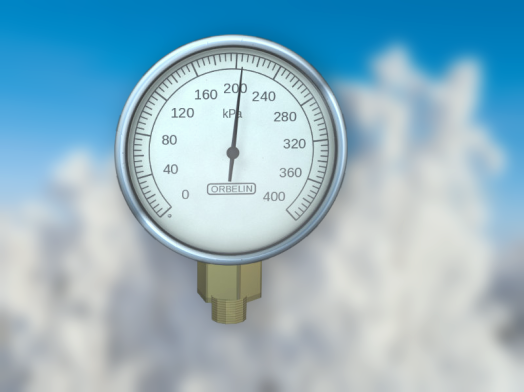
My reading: 205,kPa
